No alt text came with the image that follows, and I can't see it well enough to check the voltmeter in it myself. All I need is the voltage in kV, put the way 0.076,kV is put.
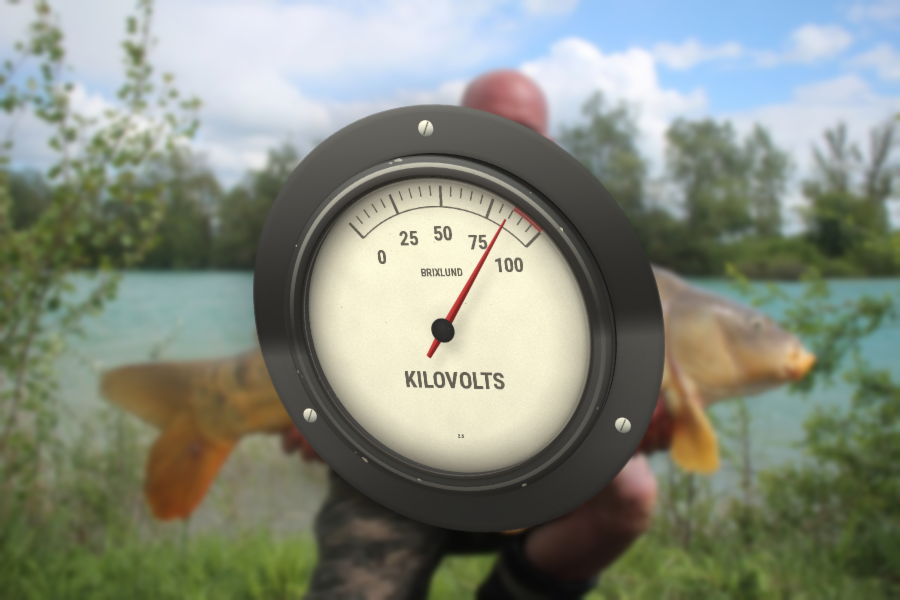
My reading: 85,kV
